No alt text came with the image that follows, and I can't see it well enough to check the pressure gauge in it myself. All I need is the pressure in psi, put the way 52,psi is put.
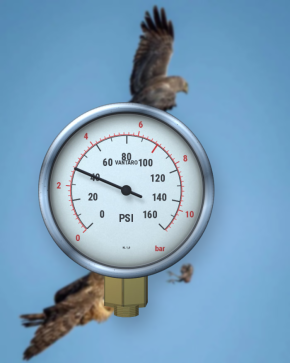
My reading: 40,psi
